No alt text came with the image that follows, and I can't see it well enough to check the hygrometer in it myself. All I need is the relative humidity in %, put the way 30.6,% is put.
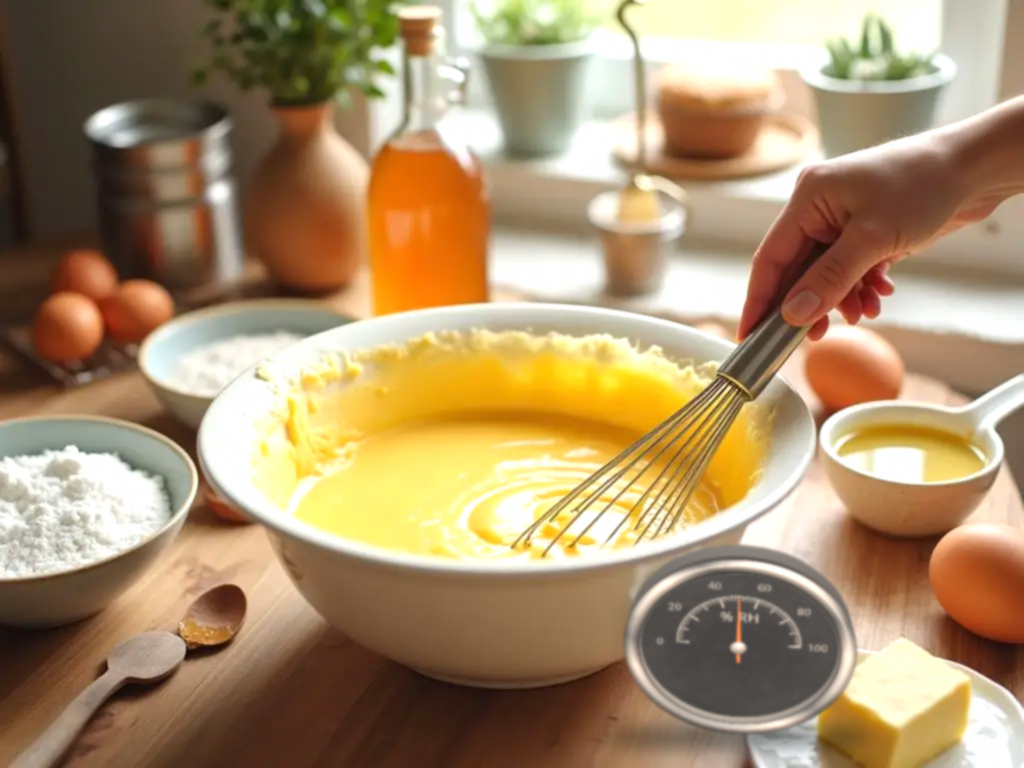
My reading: 50,%
